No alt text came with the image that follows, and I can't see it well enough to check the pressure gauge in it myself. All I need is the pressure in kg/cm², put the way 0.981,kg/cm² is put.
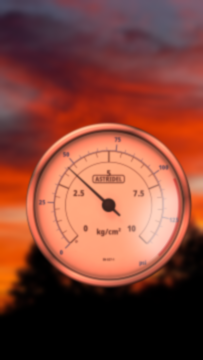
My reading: 3.25,kg/cm²
